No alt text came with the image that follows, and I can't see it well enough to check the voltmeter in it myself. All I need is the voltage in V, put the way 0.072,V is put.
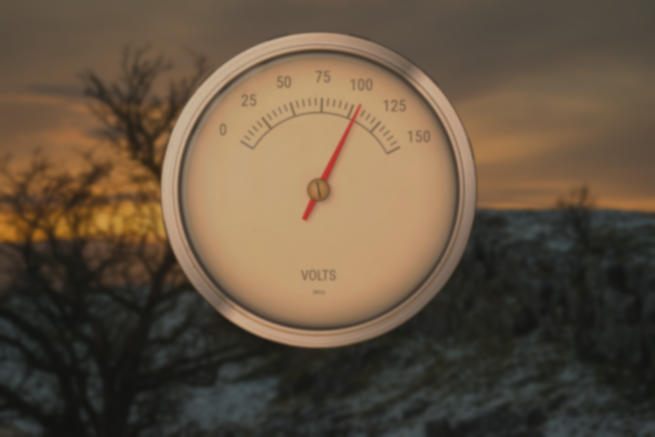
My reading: 105,V
